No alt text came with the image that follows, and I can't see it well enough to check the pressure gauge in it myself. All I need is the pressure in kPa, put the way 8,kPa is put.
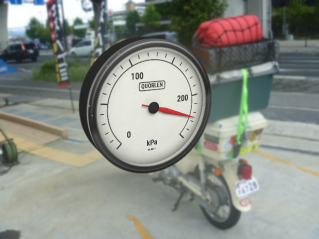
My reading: 225,kPa
